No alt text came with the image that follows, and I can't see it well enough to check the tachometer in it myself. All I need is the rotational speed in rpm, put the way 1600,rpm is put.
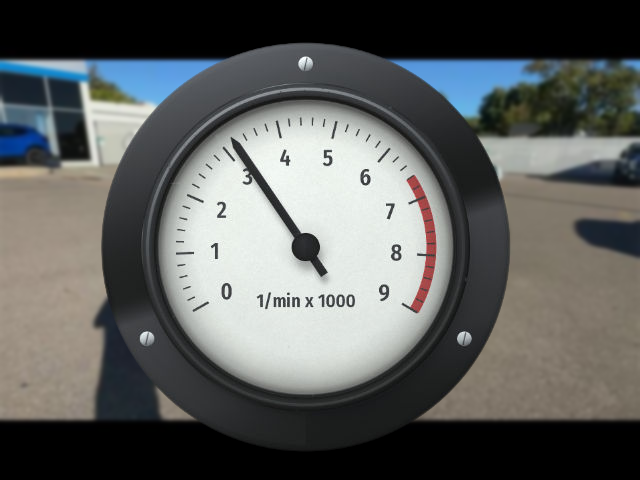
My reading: 3200,rpm
